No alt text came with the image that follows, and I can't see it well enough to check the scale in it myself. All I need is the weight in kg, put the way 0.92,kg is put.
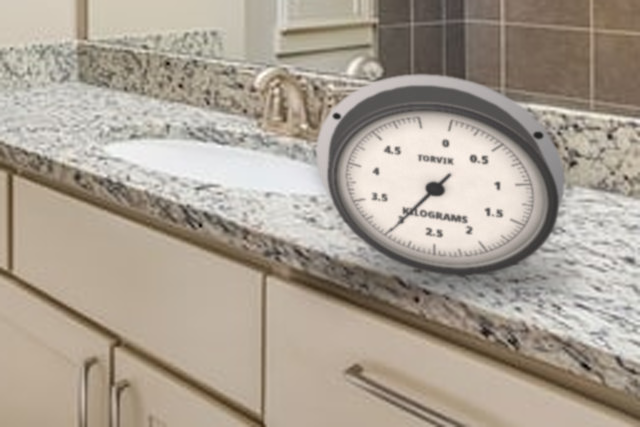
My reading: 3,kg
